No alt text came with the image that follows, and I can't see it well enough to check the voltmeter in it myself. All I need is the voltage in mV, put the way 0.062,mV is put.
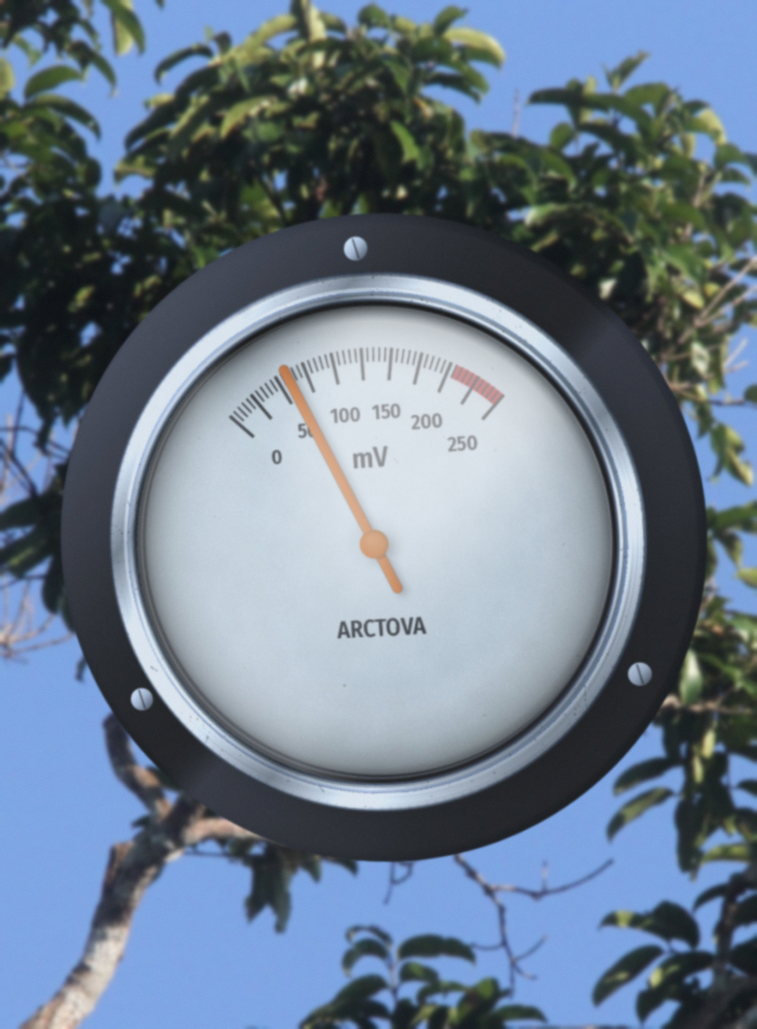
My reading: 60,mV
